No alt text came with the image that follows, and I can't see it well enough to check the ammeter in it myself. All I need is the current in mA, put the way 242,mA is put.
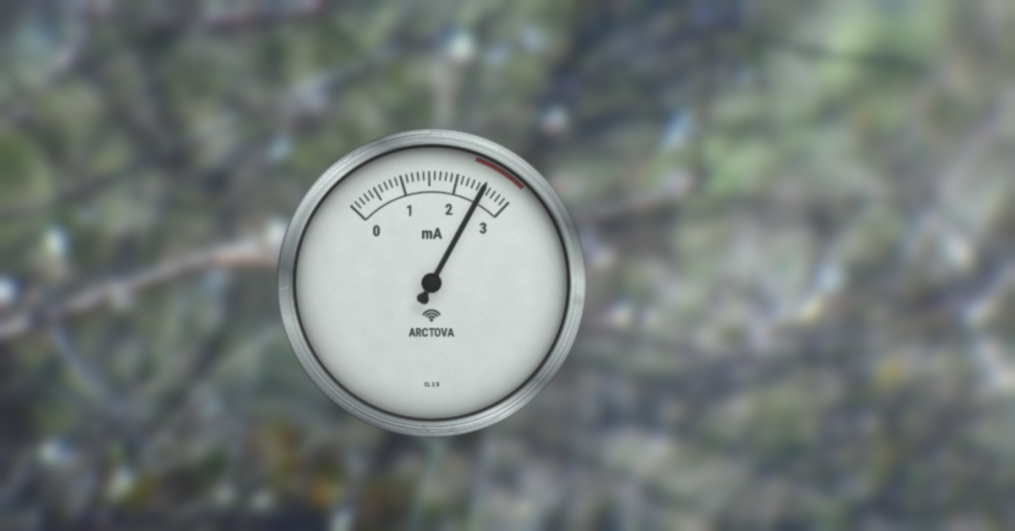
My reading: 2.5,mA
